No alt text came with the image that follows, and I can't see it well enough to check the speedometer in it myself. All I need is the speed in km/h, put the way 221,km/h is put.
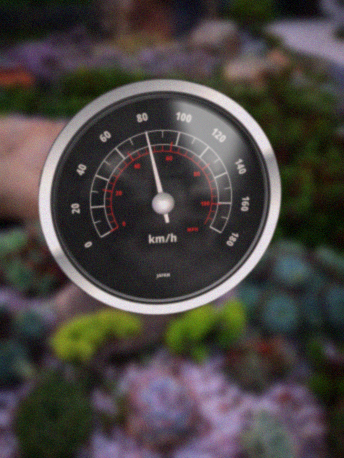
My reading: 80,km/h
